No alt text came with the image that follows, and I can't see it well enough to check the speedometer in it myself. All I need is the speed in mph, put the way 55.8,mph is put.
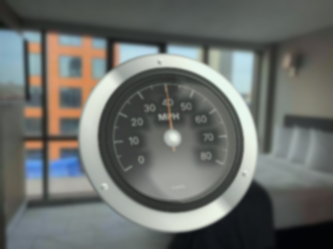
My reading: 40,mph
